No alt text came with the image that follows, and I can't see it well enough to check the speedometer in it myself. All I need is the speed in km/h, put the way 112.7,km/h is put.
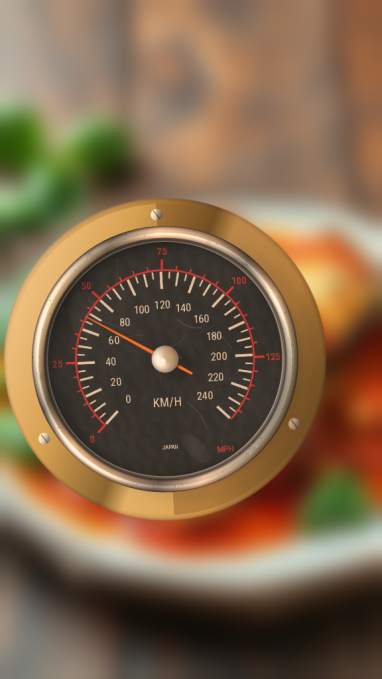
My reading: 67.5,km/h
